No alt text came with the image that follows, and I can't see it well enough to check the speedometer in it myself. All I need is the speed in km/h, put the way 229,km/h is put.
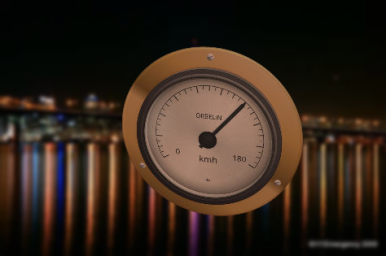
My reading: 120,km/h
